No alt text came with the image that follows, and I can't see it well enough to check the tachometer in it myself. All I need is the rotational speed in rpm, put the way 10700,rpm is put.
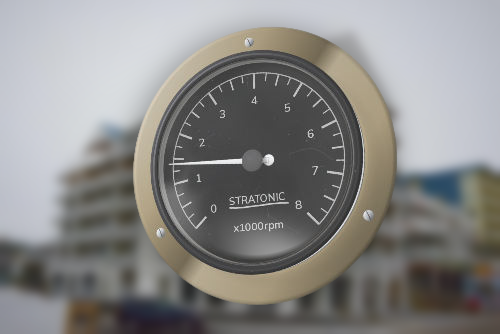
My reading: 1375,rpm
